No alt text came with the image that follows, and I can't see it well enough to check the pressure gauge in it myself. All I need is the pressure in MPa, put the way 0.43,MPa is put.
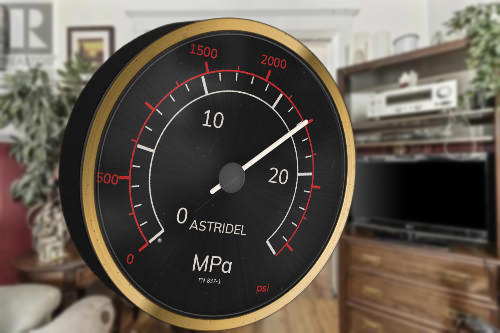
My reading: 17,MPa
